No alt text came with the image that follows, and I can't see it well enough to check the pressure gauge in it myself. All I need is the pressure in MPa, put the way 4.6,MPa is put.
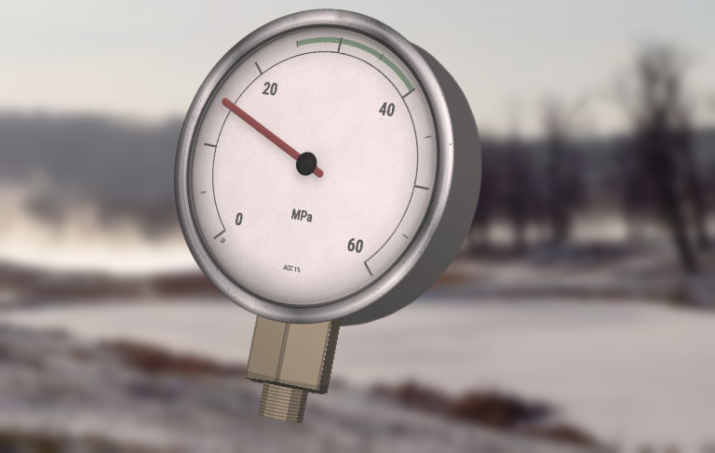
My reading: 15,MPa
